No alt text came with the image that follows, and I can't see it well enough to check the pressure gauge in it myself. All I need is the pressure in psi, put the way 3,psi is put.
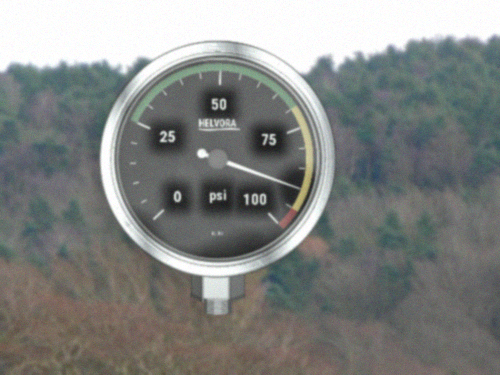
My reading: 90,psi
